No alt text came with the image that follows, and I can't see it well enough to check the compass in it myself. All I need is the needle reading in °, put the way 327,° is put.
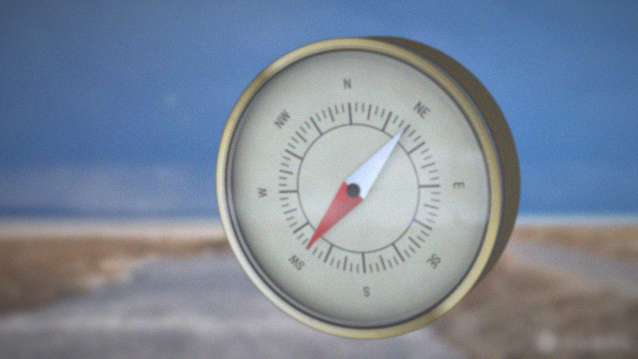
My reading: 225,°
